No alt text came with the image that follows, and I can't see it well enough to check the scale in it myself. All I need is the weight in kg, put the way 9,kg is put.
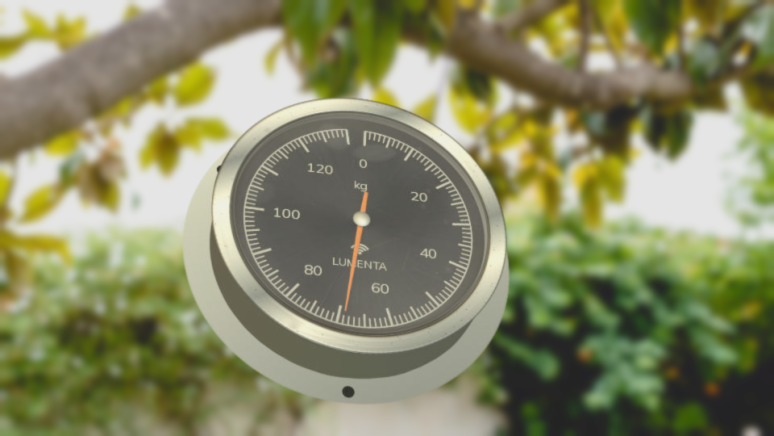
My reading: 69,kg
